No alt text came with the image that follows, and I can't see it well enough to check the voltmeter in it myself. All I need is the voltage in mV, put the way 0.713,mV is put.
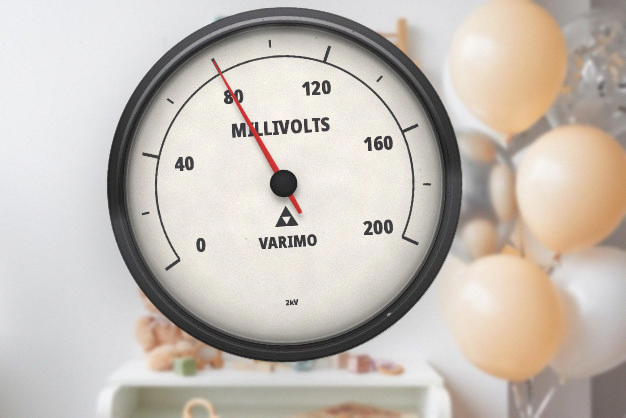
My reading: 80,mV
